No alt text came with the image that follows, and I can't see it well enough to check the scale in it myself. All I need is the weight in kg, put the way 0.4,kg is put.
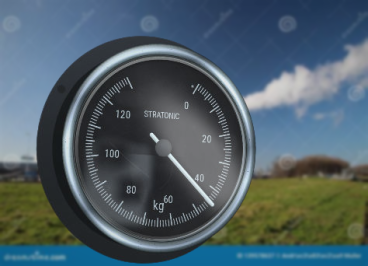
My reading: 45,kg
